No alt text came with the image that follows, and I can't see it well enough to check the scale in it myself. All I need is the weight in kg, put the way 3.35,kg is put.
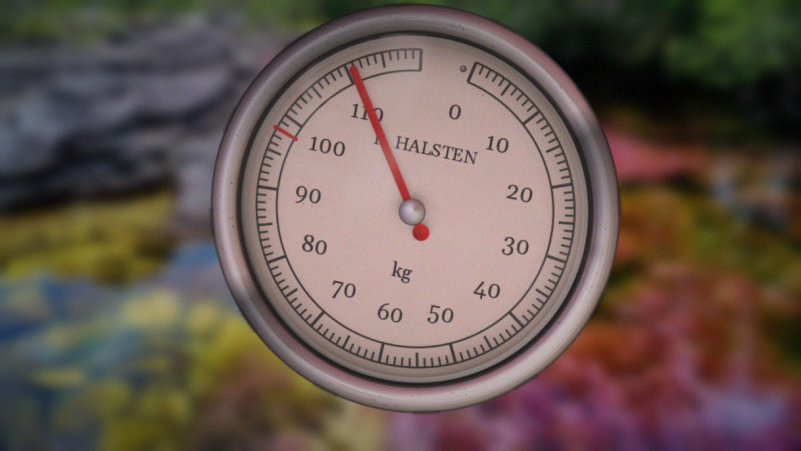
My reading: 111,kg
